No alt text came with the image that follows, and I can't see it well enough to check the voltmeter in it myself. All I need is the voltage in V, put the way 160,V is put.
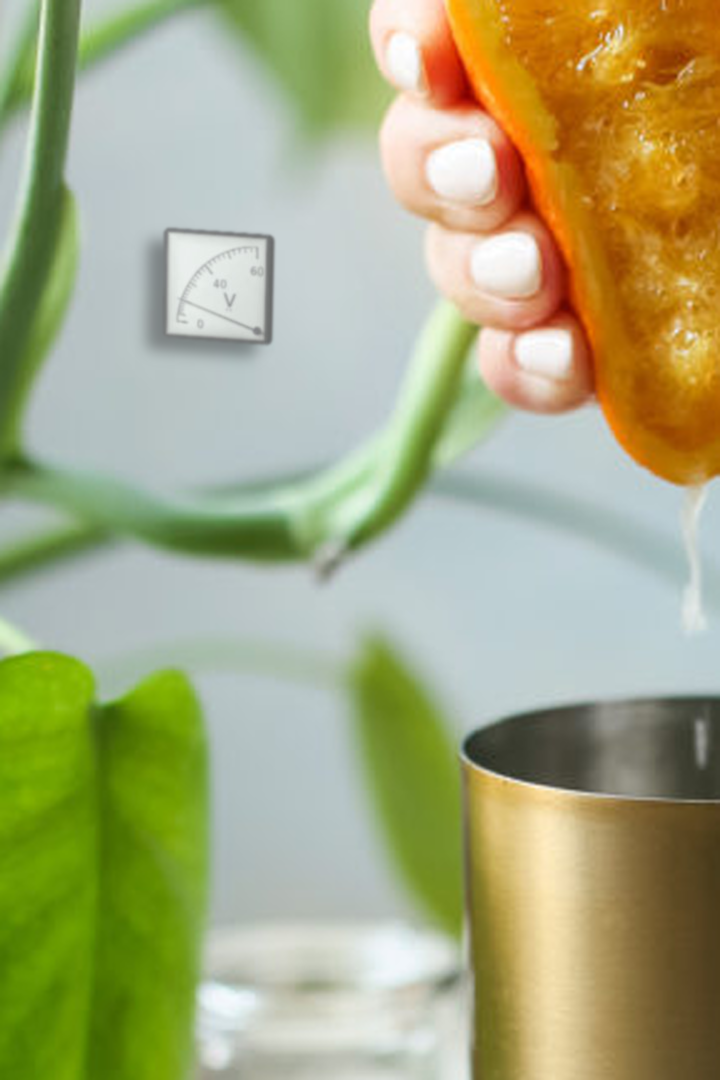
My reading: 20,V
